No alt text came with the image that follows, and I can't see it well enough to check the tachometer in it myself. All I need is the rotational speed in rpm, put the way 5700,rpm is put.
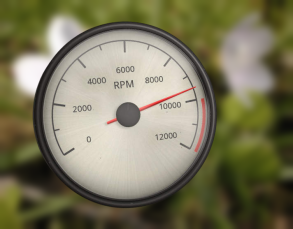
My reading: 9500,rpm
